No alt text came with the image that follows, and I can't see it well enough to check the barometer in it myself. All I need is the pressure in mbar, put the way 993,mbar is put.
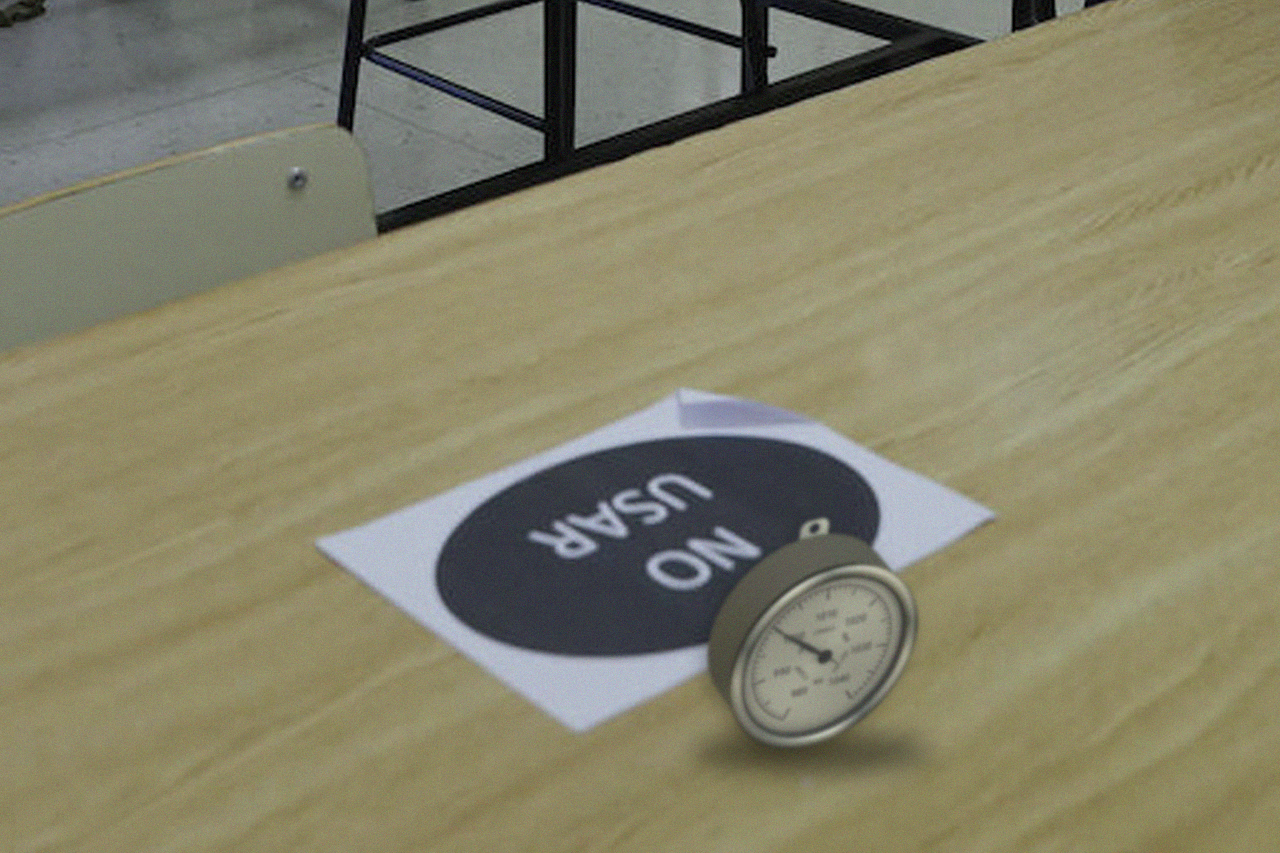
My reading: 1000,mbar
